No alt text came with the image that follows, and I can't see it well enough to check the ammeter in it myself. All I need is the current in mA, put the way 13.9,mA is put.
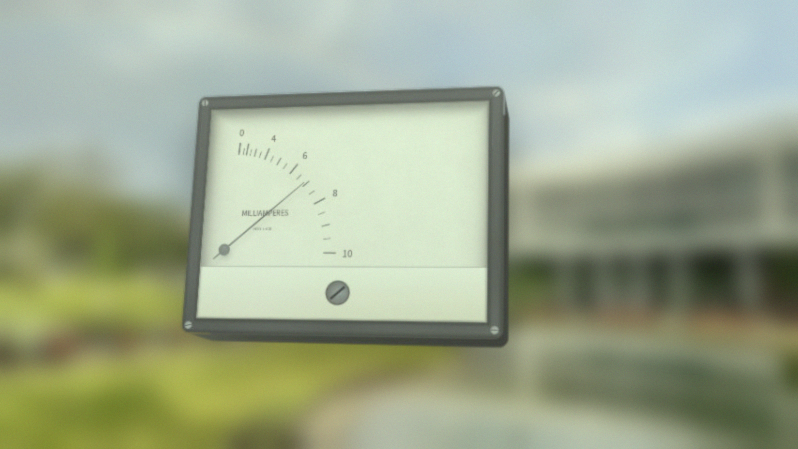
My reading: 7,mA
